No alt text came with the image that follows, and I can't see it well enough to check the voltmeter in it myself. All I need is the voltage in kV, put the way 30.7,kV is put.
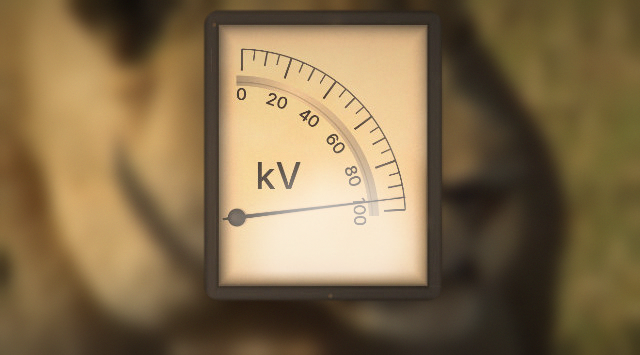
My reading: 95,kV
